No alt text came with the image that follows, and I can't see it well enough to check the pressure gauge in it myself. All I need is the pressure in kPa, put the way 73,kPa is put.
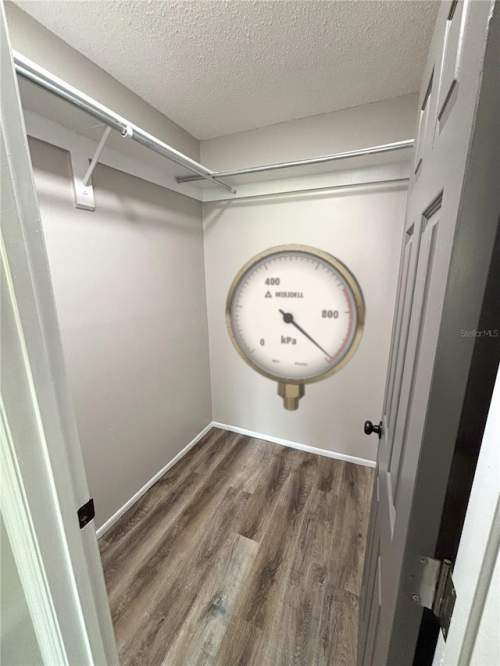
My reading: 980,kPa
